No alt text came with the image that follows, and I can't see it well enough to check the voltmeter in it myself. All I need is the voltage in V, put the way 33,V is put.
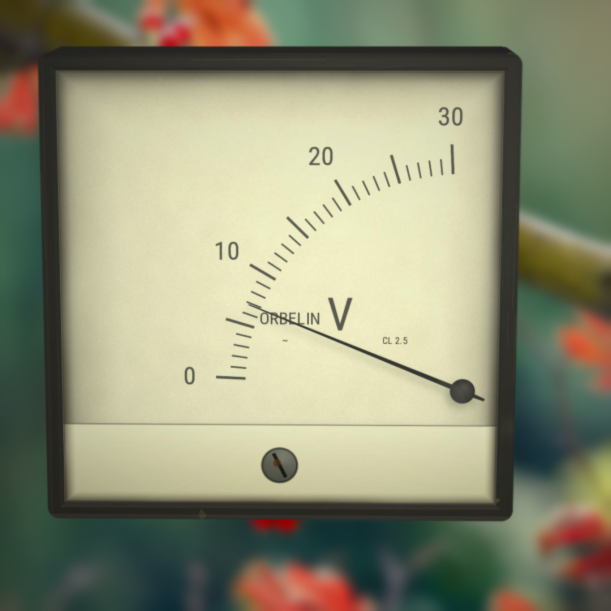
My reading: 7,V
